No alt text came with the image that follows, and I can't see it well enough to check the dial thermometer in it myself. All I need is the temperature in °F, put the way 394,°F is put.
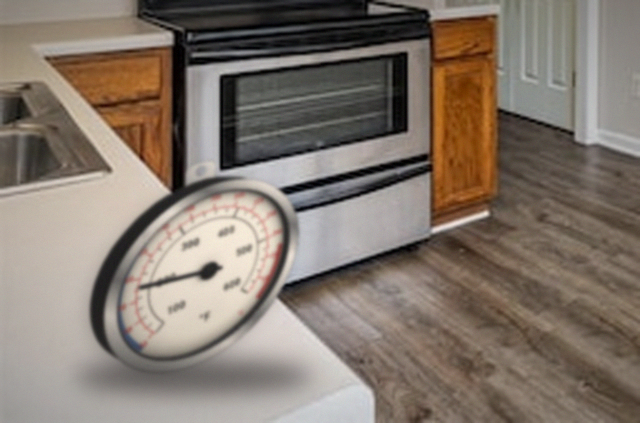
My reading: 200,°F
